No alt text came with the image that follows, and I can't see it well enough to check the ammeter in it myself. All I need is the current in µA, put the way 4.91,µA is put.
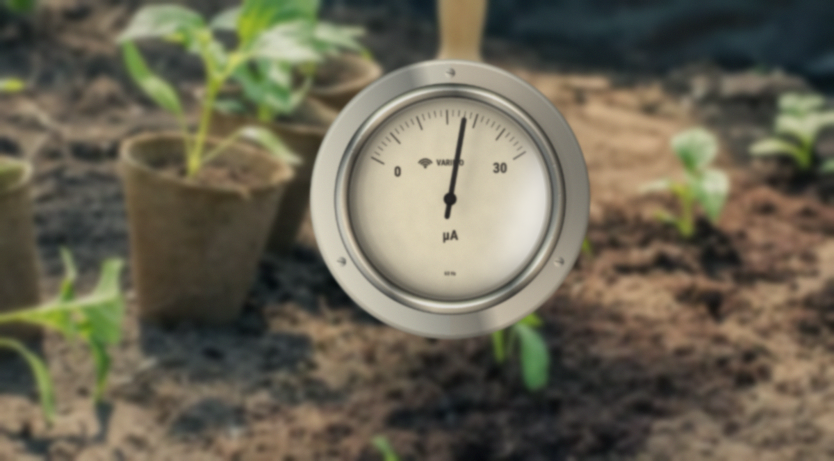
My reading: 18,µA
